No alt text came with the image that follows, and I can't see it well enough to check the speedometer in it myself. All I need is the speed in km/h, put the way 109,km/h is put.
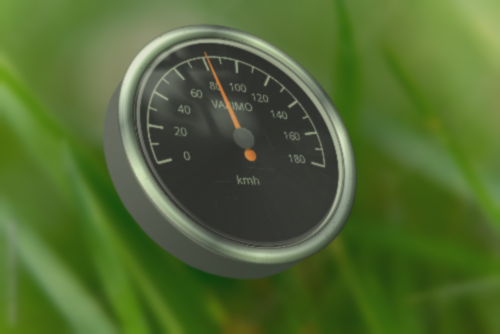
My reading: 80,km/h
